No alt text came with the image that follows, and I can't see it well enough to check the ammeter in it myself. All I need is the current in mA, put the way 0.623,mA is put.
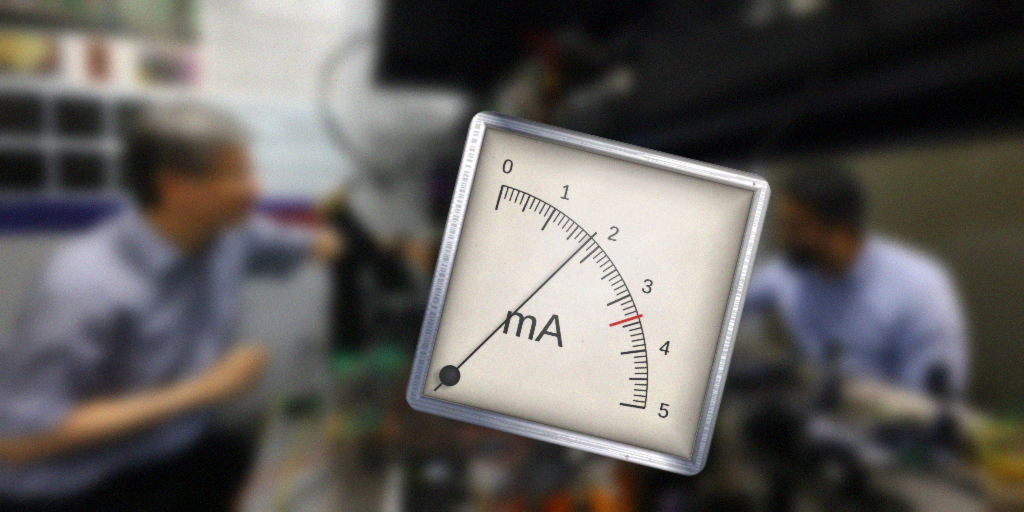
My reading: 1.8,mA
